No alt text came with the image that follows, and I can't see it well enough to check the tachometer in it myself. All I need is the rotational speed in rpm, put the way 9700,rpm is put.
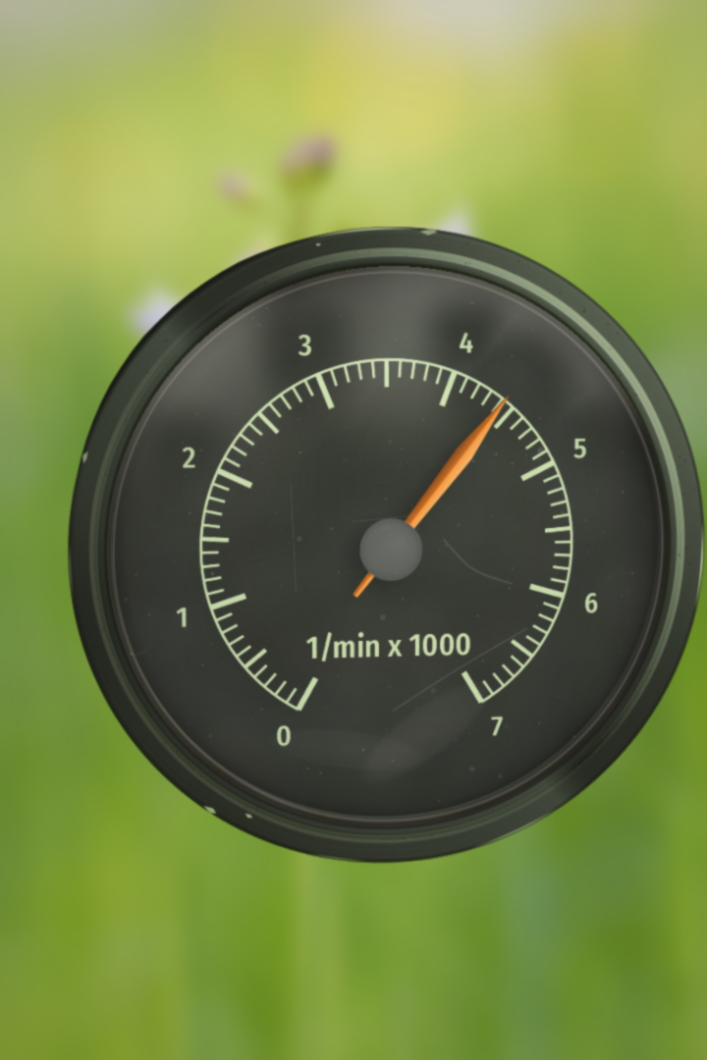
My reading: 4400,rpm
